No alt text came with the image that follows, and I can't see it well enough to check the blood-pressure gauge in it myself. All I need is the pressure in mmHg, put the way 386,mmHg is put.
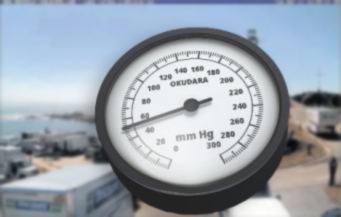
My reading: 50,mmHg
